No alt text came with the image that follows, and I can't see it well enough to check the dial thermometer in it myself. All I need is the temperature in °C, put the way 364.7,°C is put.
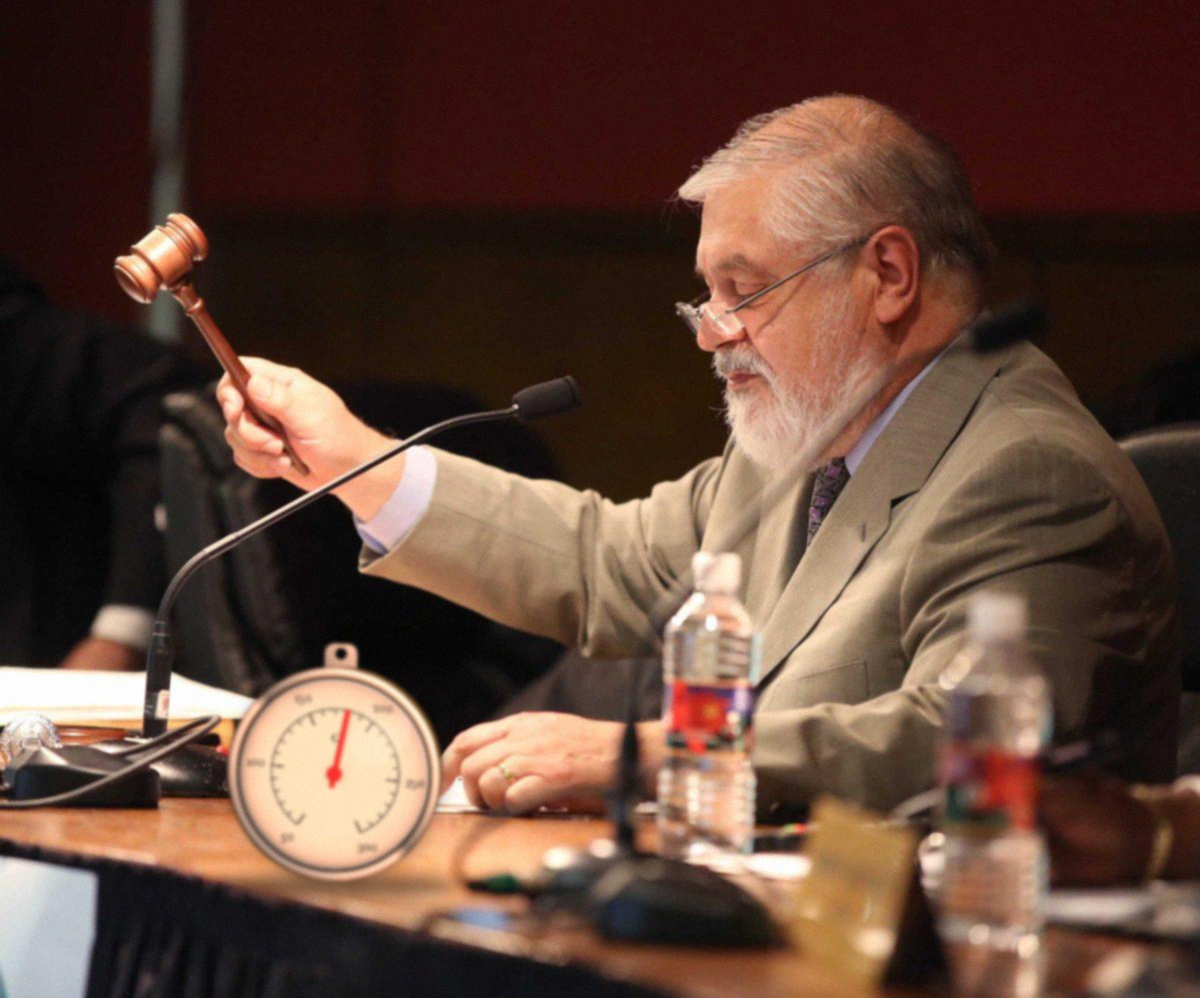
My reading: 180,°C
